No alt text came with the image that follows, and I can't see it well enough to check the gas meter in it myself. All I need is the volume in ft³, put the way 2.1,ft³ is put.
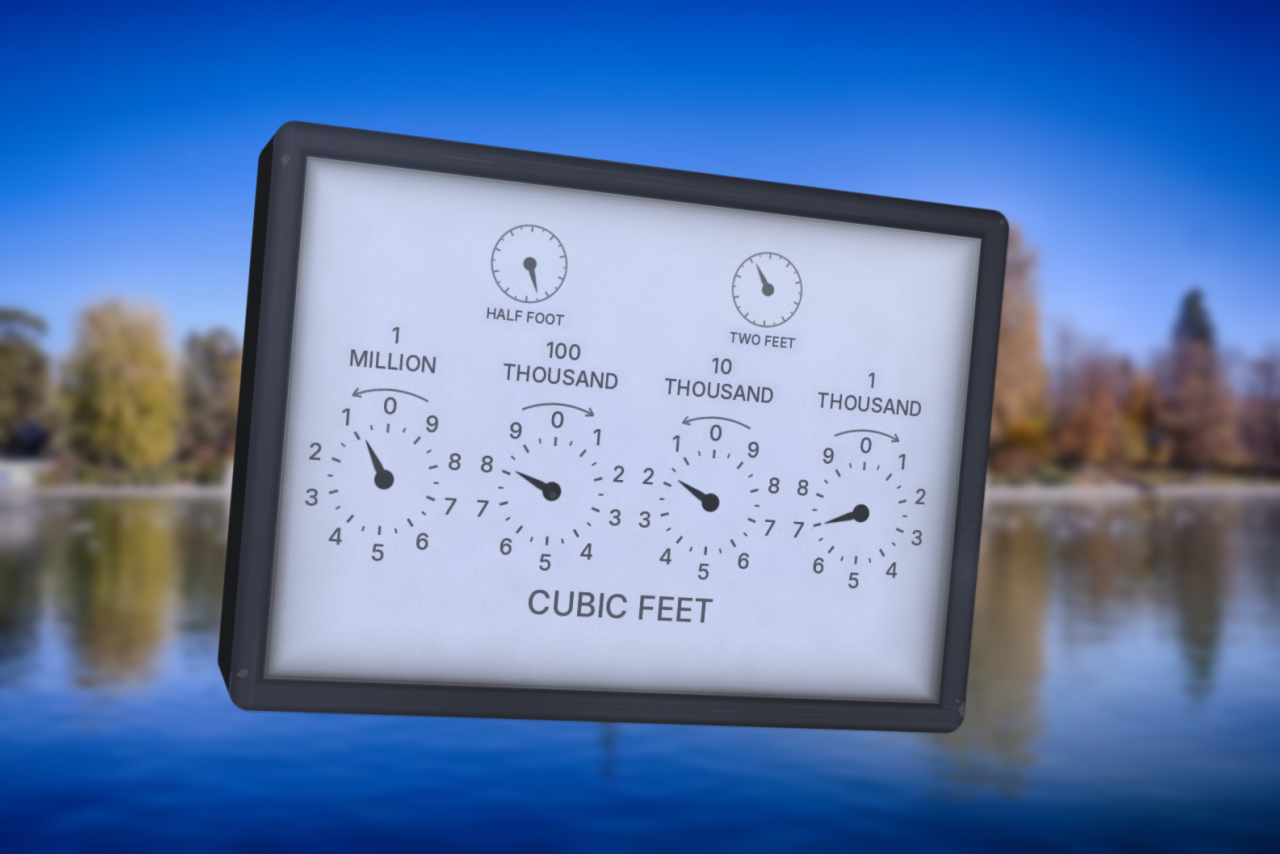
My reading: 81700,ft³
